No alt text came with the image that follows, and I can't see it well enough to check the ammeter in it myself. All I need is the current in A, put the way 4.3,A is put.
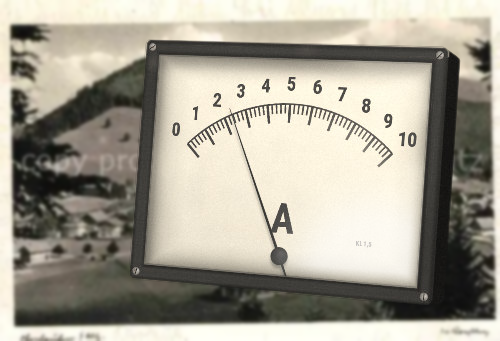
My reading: 2.4,A
